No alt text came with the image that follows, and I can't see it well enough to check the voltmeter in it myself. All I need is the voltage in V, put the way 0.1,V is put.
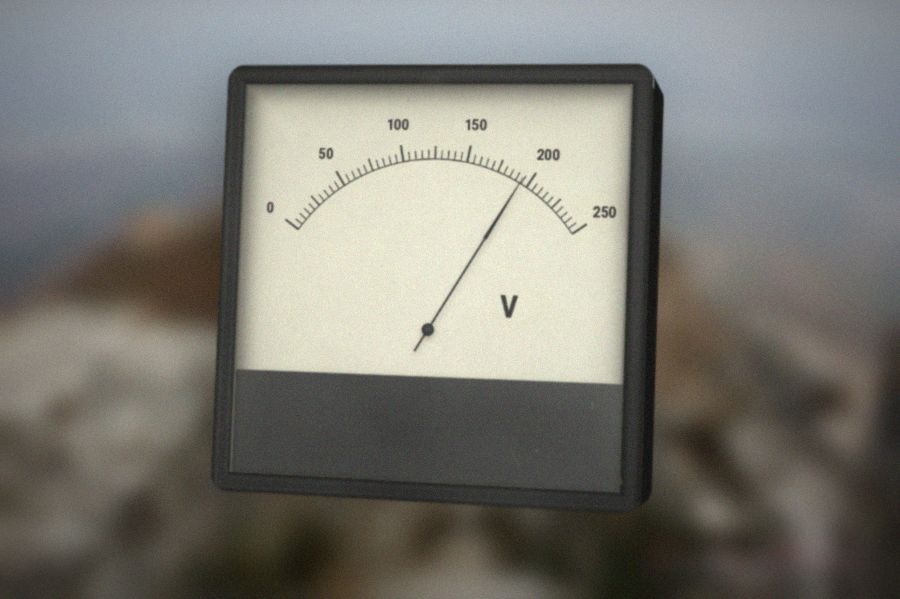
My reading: 195,V
